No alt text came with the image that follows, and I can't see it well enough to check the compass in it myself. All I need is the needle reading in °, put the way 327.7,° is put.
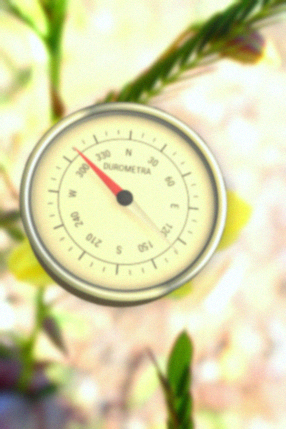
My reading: 310,°
